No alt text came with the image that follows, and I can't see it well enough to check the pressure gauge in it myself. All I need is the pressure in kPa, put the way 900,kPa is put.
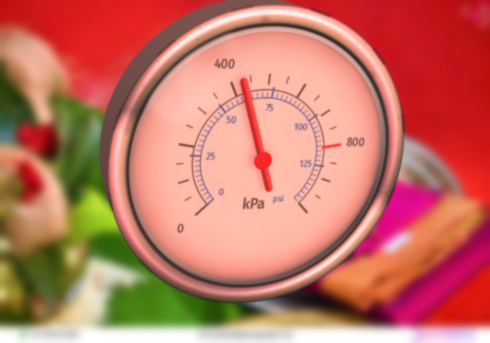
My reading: 425,kPa
